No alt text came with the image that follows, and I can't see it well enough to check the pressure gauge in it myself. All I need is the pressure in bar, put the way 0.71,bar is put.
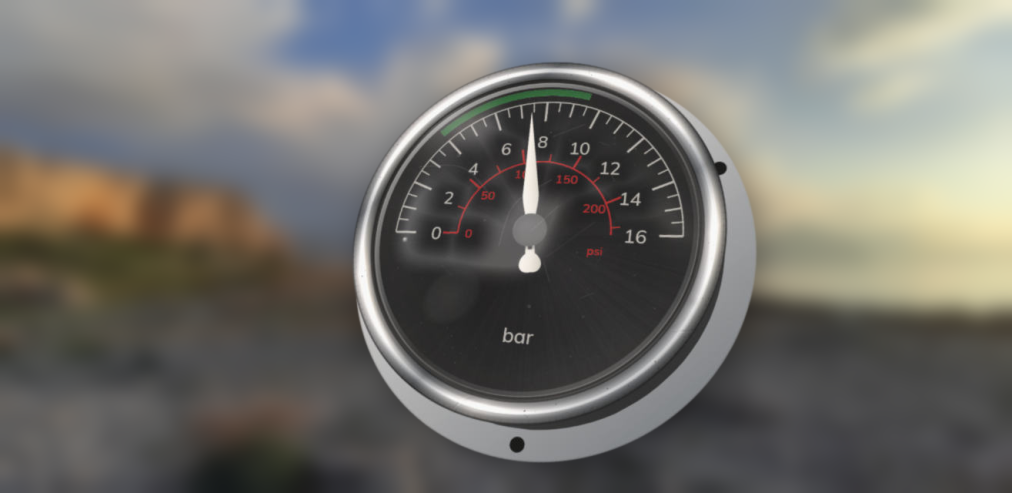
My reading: 7.5,bar
